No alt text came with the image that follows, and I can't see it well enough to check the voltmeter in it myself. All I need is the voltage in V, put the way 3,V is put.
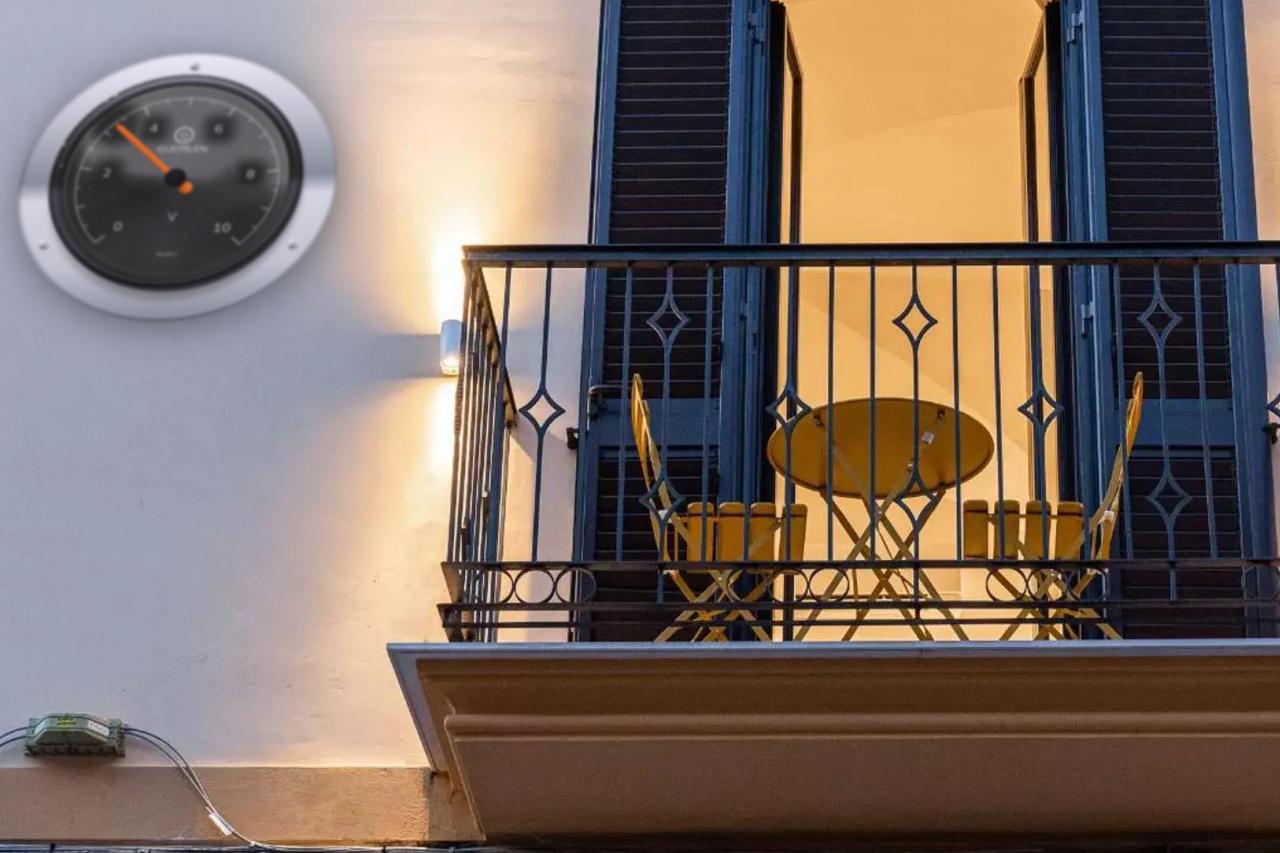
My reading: 3.25,V
